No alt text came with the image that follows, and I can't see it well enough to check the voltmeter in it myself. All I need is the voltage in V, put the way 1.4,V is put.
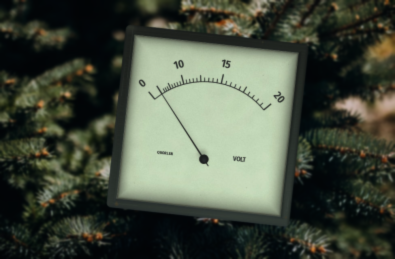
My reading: 5,V
